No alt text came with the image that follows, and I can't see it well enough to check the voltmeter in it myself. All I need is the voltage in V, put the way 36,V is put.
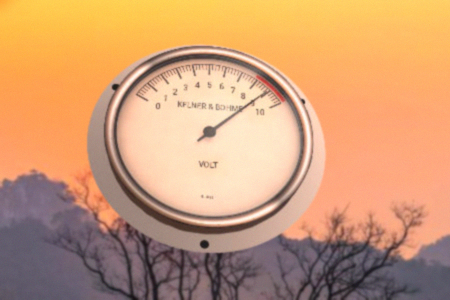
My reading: 9,V
